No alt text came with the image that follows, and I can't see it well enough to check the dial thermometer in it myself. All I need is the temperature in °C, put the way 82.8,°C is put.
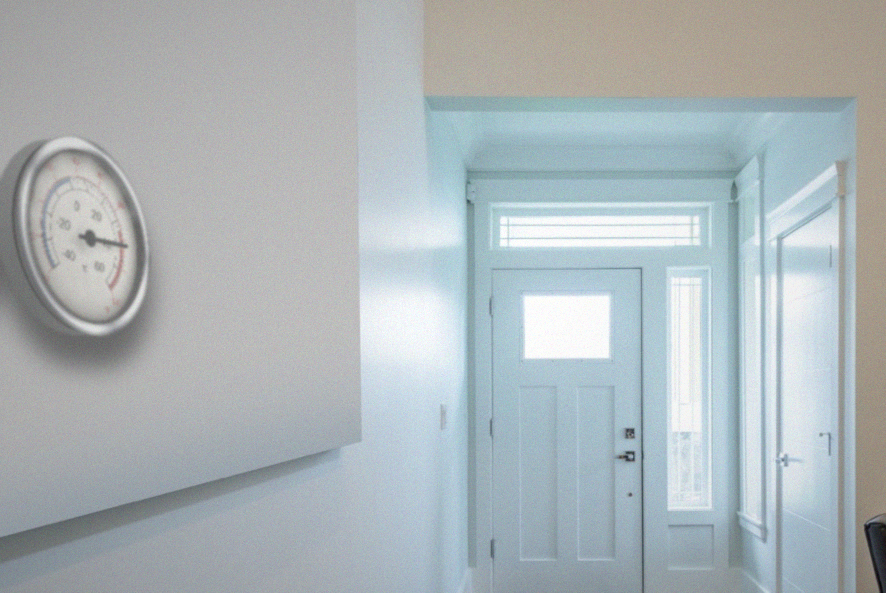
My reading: 40,°C
